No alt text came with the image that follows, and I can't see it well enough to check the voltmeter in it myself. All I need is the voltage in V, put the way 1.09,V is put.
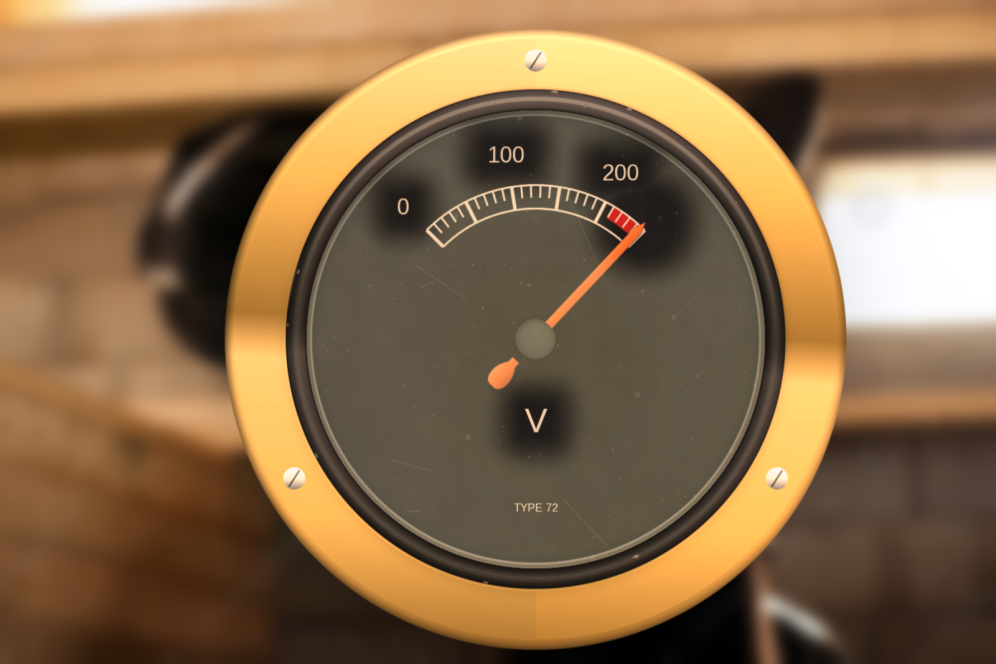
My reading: 245,V
